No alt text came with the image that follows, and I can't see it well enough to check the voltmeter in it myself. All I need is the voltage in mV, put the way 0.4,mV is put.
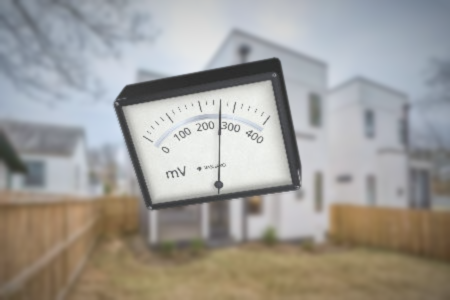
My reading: 260,mV
